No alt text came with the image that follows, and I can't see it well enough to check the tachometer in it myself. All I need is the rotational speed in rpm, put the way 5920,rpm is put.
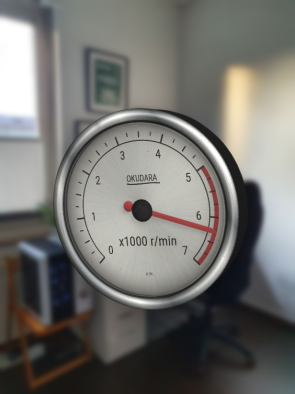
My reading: 6250,rpm
